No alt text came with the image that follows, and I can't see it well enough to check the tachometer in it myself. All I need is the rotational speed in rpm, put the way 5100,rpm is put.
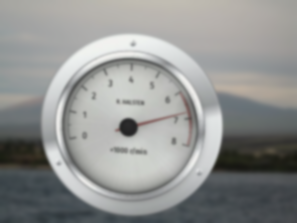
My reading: 6750,rpm
